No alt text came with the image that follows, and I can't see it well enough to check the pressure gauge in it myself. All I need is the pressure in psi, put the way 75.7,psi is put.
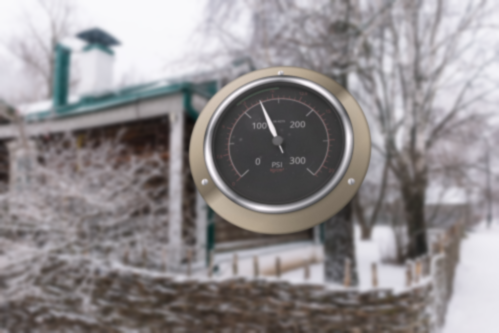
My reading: 125,psi
